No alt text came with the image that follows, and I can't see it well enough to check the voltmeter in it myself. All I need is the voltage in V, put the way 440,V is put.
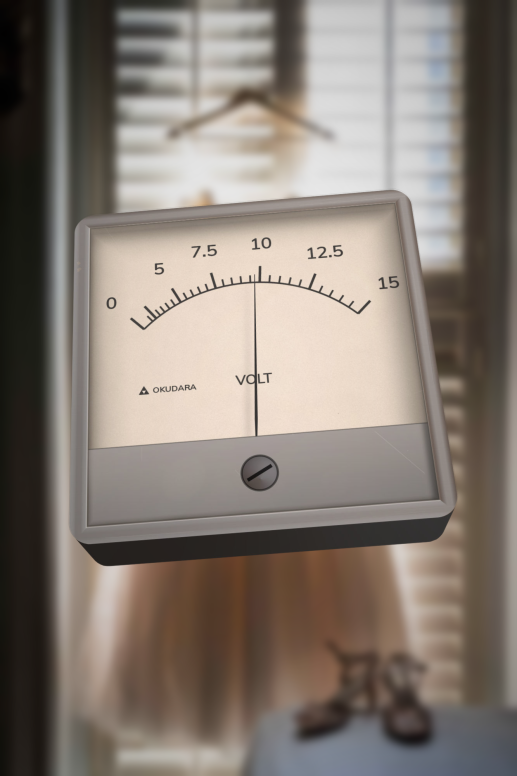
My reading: 9.75,V
